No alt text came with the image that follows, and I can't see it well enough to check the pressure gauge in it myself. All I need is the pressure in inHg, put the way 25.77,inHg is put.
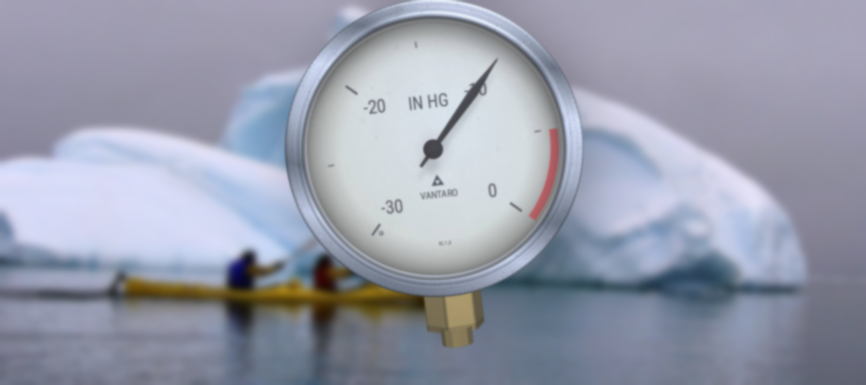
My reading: -10,inHg
